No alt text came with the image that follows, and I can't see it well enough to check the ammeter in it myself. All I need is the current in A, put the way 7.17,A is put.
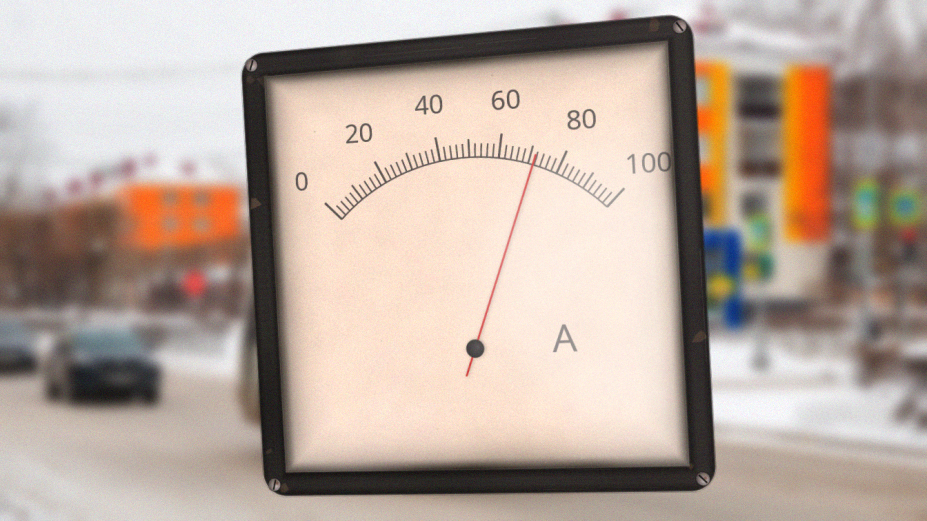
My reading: 72,A
